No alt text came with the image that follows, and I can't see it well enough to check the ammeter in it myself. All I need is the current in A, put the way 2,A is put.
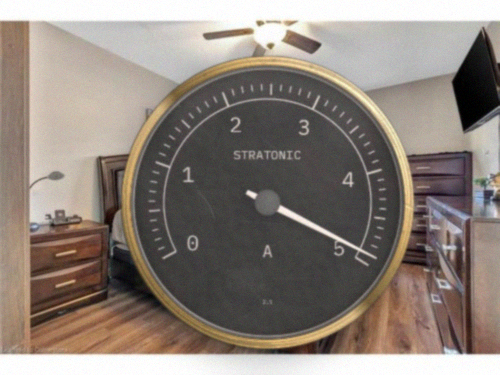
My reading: 4.9,A
